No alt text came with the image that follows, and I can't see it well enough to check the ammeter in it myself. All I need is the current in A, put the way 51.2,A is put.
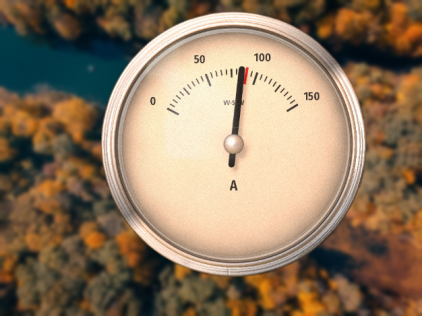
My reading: 85,A
